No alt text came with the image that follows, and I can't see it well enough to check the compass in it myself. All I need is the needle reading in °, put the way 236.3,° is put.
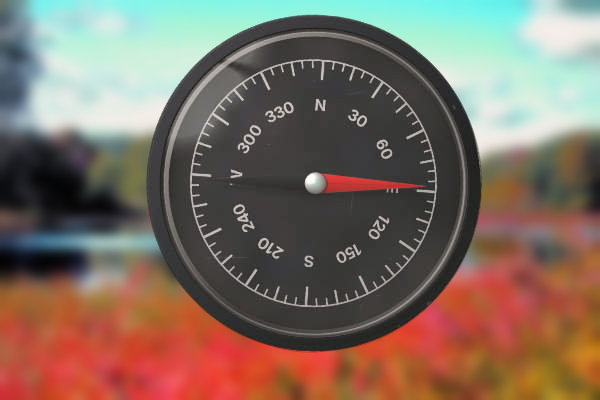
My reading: 87.5,°
